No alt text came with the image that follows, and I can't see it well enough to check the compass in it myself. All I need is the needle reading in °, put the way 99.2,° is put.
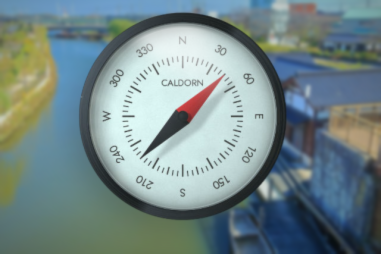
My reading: 45,°
